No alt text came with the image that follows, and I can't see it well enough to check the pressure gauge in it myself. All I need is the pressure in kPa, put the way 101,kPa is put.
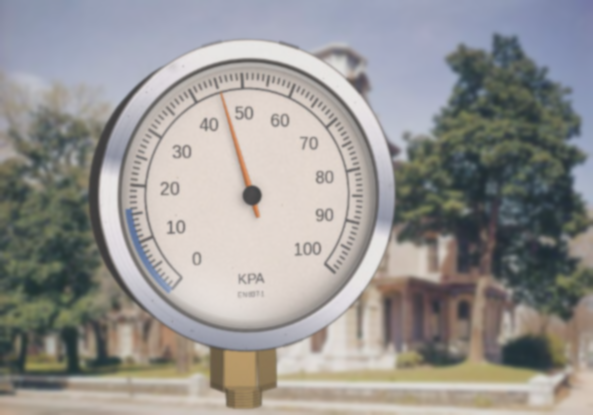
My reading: 45,kPa
